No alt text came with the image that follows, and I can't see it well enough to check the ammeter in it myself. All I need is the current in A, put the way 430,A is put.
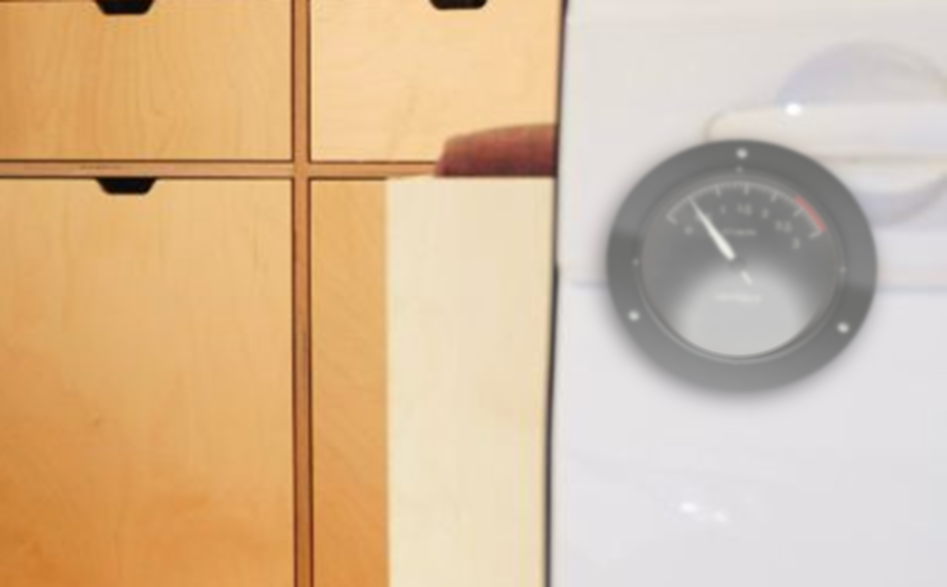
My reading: 0.5,A
